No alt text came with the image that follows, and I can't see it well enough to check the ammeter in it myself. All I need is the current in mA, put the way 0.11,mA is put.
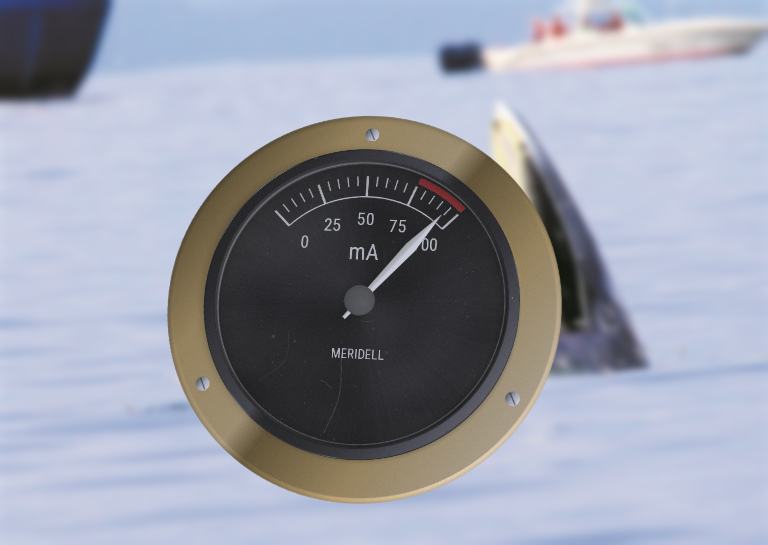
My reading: 95,mA
